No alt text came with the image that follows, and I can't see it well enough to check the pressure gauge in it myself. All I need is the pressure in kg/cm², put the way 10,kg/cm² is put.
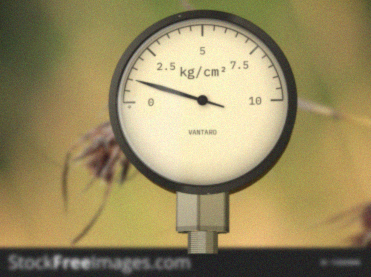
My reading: 1,kg/cm²
